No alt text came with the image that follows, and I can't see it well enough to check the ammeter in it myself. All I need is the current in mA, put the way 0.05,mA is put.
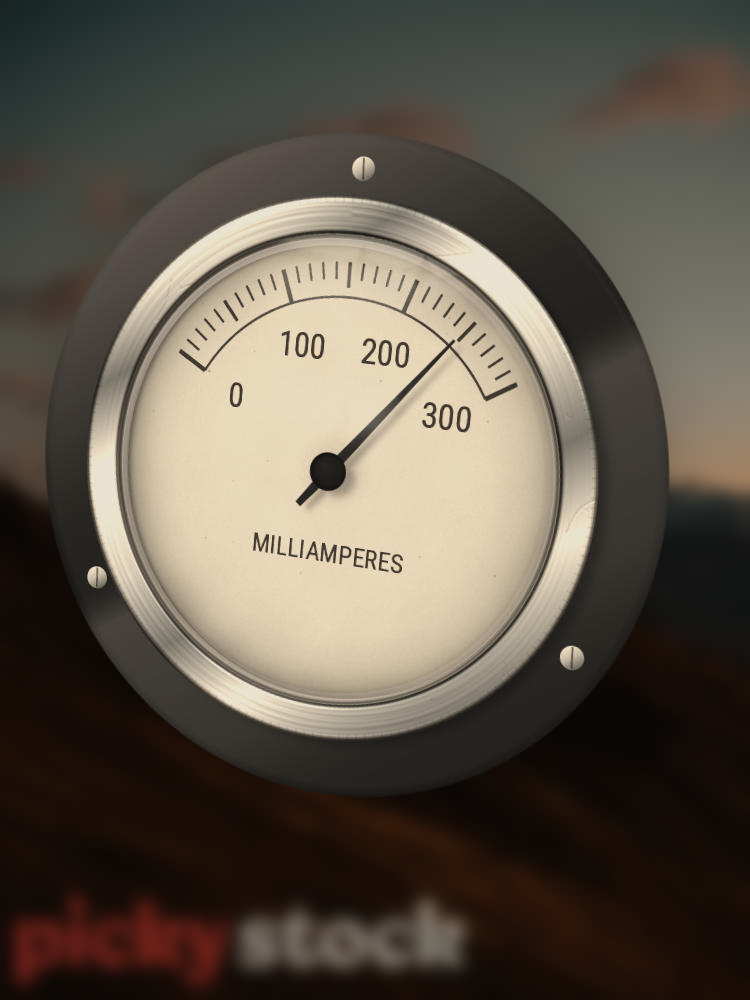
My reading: 250,mA
